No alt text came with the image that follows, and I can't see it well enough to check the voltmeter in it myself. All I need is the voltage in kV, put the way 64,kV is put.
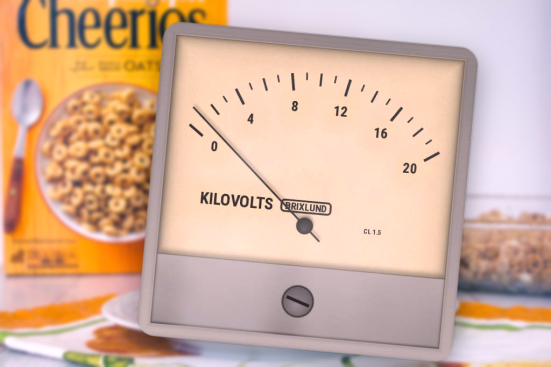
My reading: 1,kV
